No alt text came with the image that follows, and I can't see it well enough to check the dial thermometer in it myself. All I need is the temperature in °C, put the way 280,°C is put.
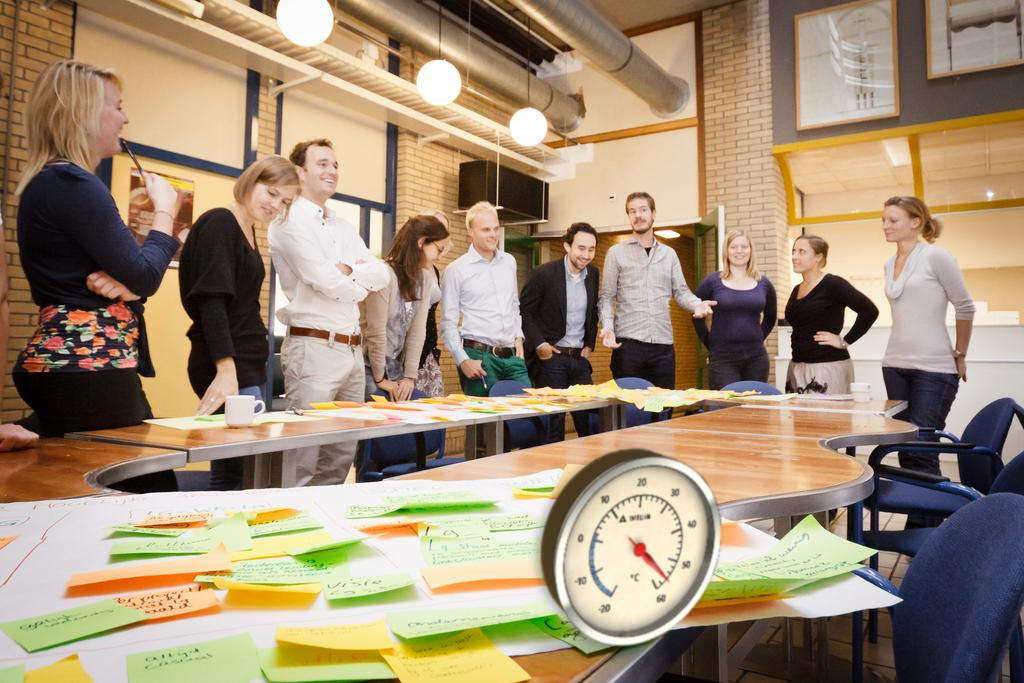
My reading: 56,°C
